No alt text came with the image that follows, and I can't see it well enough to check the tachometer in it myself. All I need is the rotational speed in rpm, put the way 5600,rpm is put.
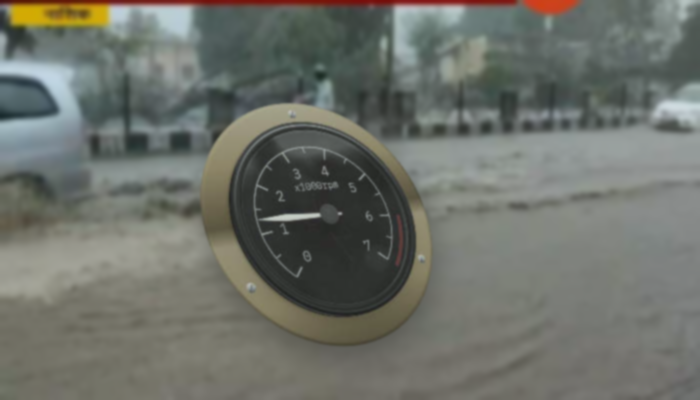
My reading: 1250,rpm
